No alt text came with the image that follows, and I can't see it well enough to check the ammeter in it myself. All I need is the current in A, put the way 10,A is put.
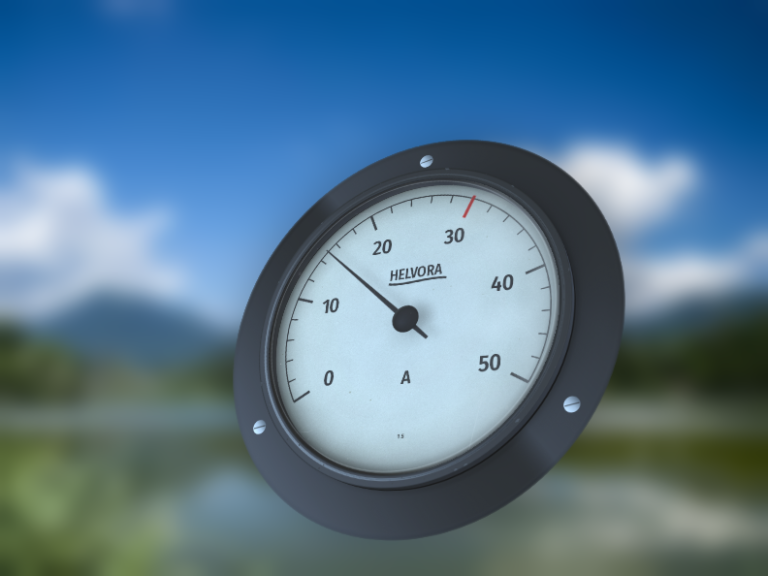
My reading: 15,A
